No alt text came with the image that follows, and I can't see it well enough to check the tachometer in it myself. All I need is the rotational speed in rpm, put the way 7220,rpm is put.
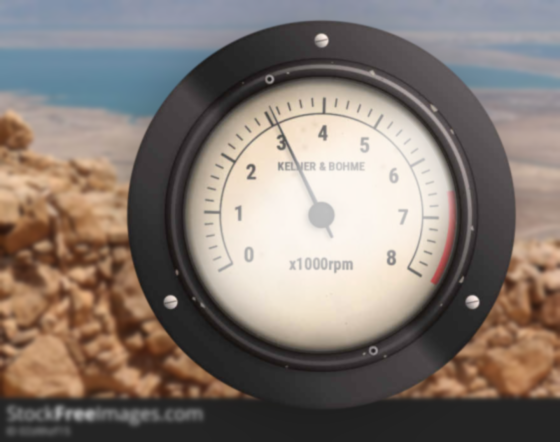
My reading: 3100,rpm
